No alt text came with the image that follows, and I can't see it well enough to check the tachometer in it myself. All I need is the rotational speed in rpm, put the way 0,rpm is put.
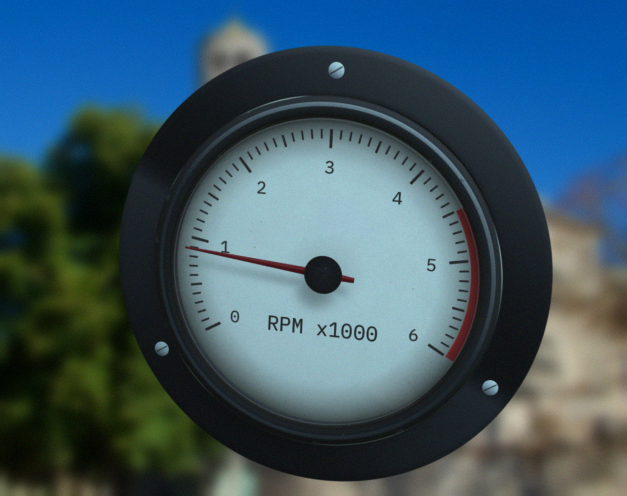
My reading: 900,rpm
